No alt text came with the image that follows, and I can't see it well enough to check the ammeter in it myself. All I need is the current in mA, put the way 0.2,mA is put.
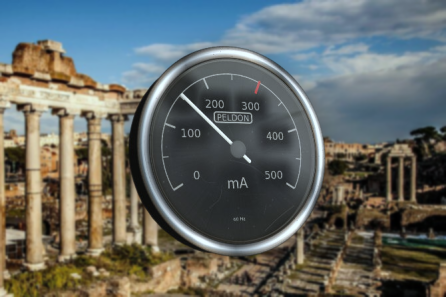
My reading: 150,mA
